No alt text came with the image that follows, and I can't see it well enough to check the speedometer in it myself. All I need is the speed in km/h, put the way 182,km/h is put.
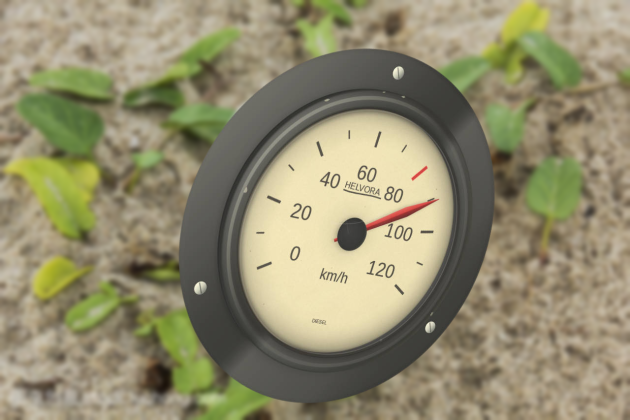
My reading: 90,km/h
